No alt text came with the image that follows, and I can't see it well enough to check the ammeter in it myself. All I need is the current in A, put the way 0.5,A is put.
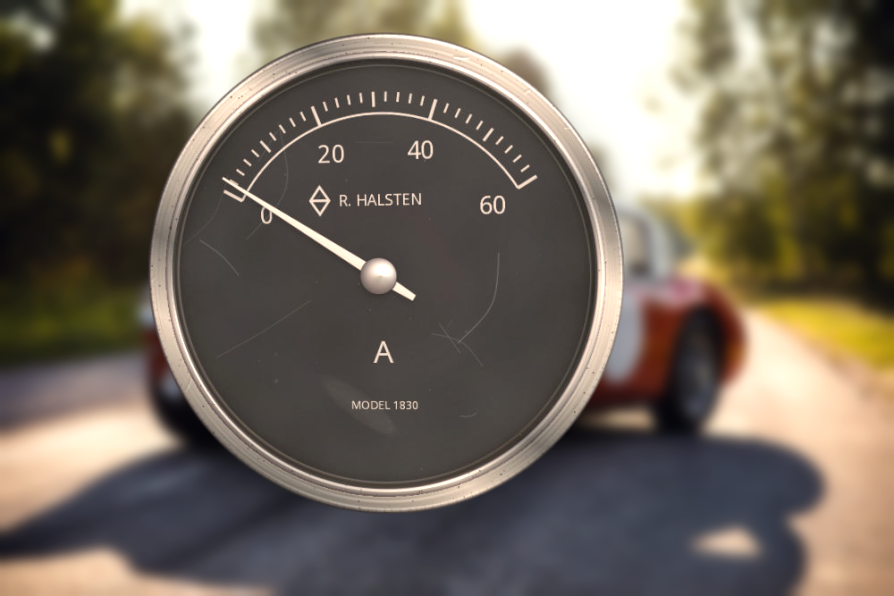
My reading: 2,A
